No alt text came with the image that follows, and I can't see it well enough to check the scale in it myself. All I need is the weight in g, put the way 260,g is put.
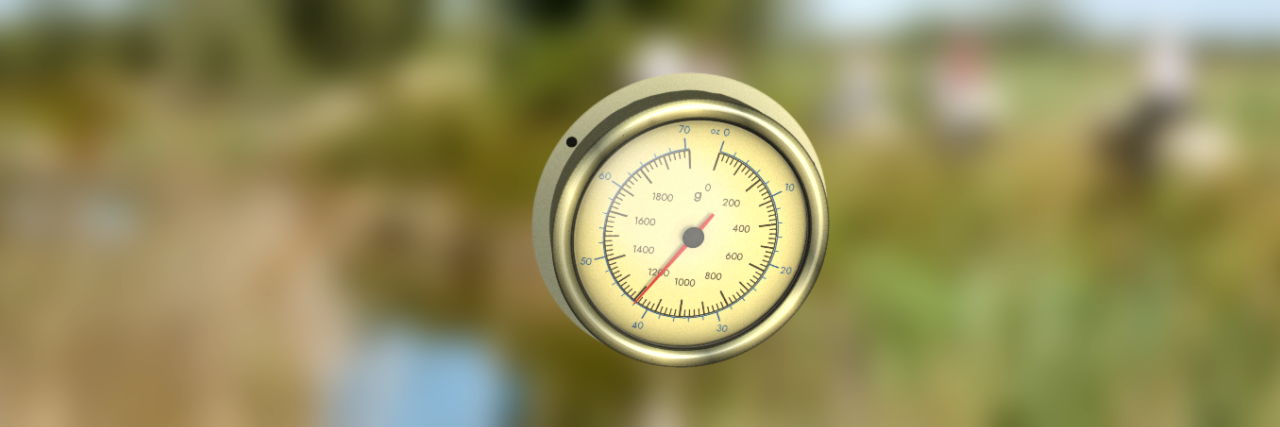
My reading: 1200,g
